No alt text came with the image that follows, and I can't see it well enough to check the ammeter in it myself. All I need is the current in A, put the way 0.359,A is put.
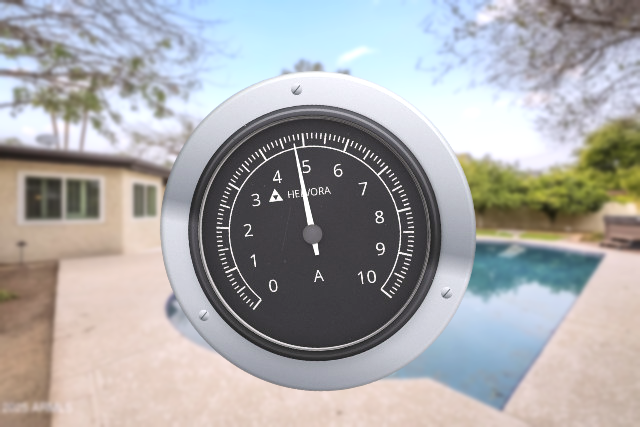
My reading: 4.8,A
